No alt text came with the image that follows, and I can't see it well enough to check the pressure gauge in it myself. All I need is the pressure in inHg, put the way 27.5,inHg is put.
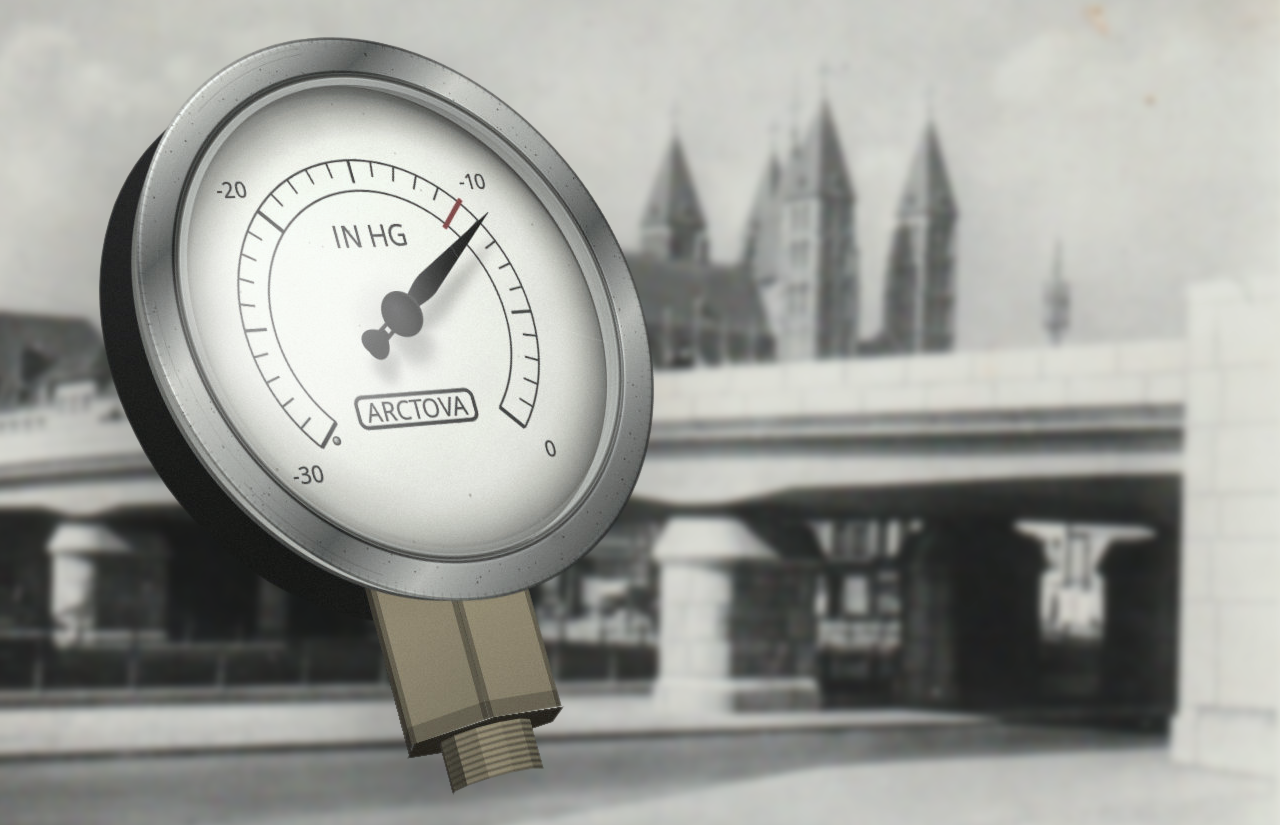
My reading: -9,inHg
